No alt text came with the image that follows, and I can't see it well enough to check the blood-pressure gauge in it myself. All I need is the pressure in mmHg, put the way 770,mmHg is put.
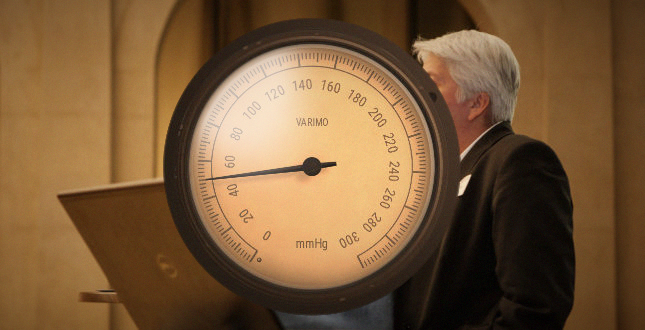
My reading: 50,mmHg
